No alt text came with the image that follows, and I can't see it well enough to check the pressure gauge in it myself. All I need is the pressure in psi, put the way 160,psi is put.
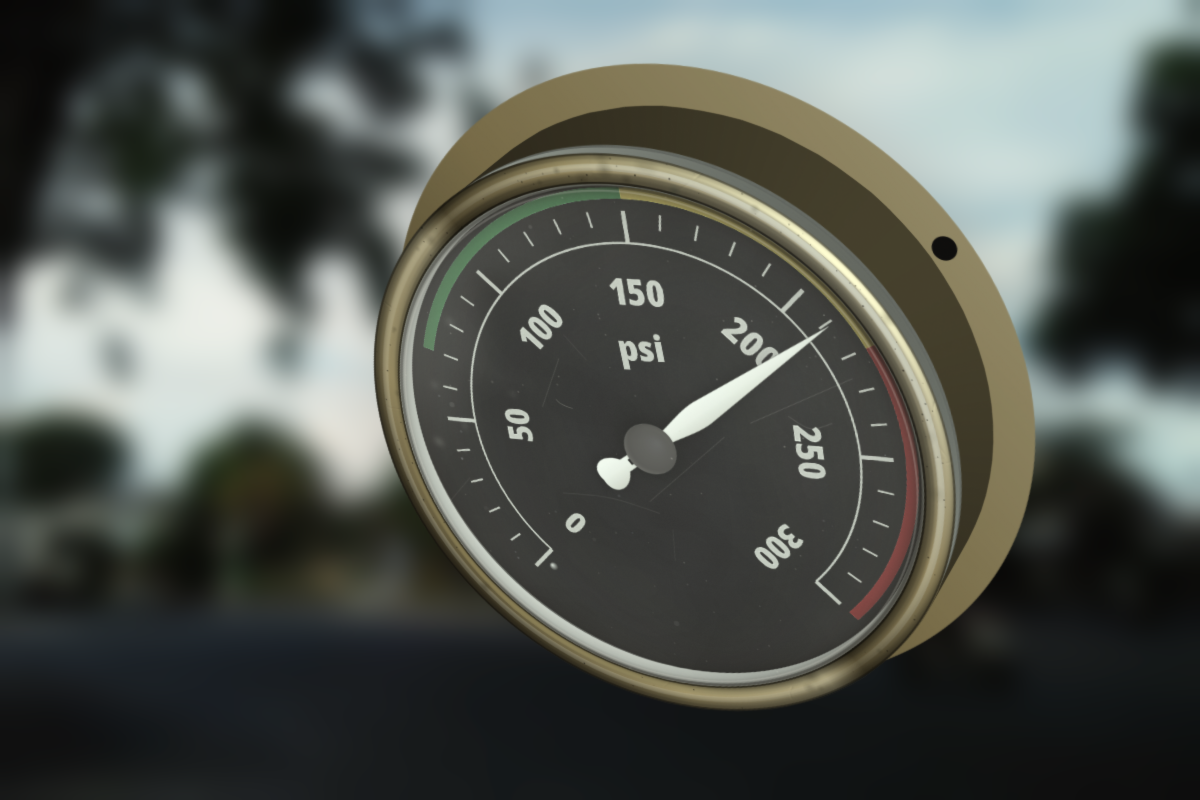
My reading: 210,psi
